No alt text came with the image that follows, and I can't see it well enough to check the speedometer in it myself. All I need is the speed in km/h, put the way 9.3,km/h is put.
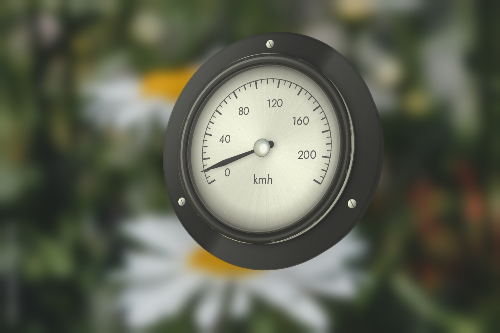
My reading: 10,km/h
